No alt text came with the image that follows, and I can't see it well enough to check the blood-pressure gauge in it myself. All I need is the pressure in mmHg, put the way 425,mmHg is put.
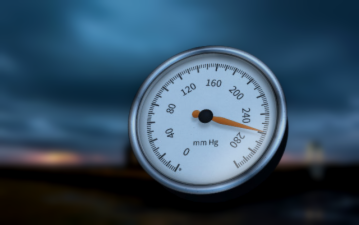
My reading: 260,mmHg
